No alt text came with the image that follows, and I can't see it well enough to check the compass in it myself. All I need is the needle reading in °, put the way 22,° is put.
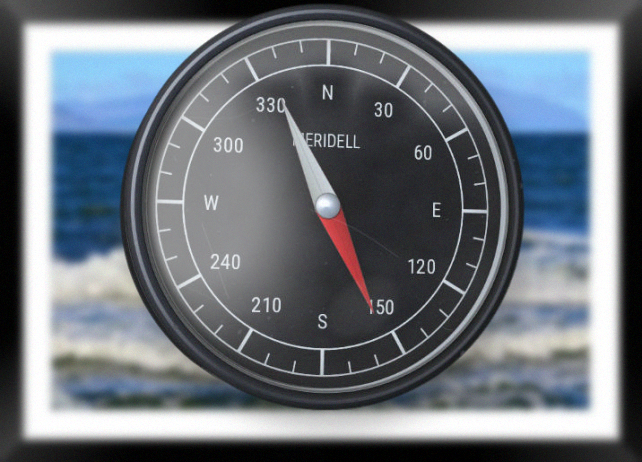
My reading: 155,°
